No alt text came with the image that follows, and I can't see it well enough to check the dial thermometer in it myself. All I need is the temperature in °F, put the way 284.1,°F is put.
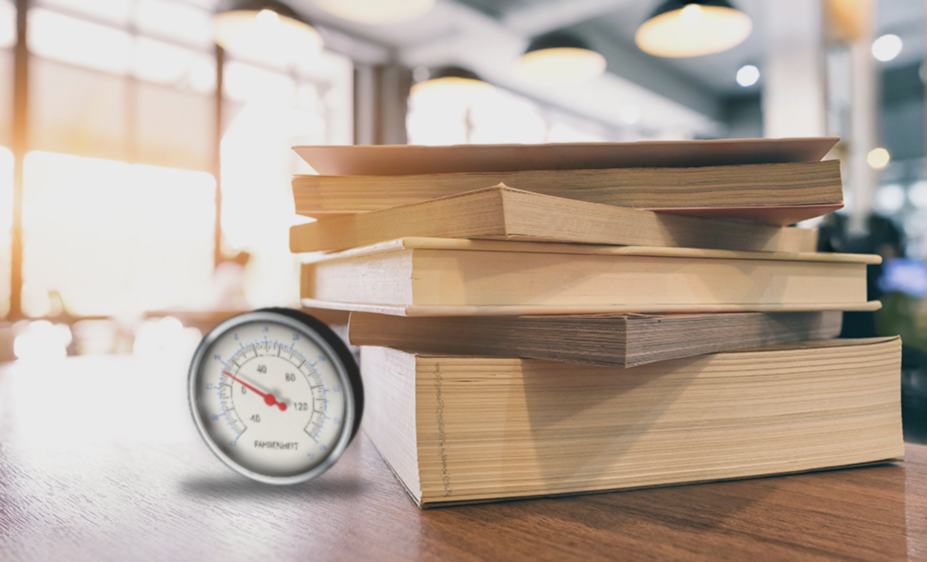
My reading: 10,°F
